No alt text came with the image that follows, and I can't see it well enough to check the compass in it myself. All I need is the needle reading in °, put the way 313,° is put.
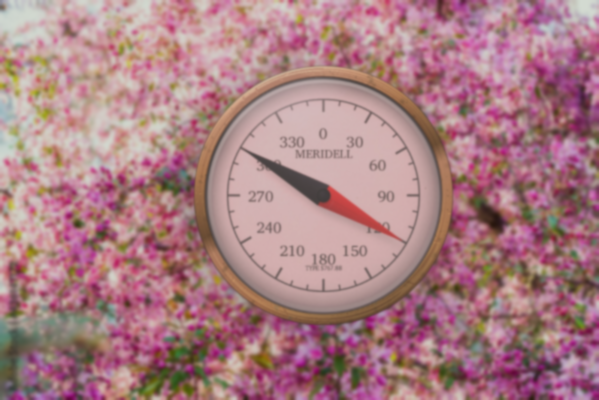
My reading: 120,°
